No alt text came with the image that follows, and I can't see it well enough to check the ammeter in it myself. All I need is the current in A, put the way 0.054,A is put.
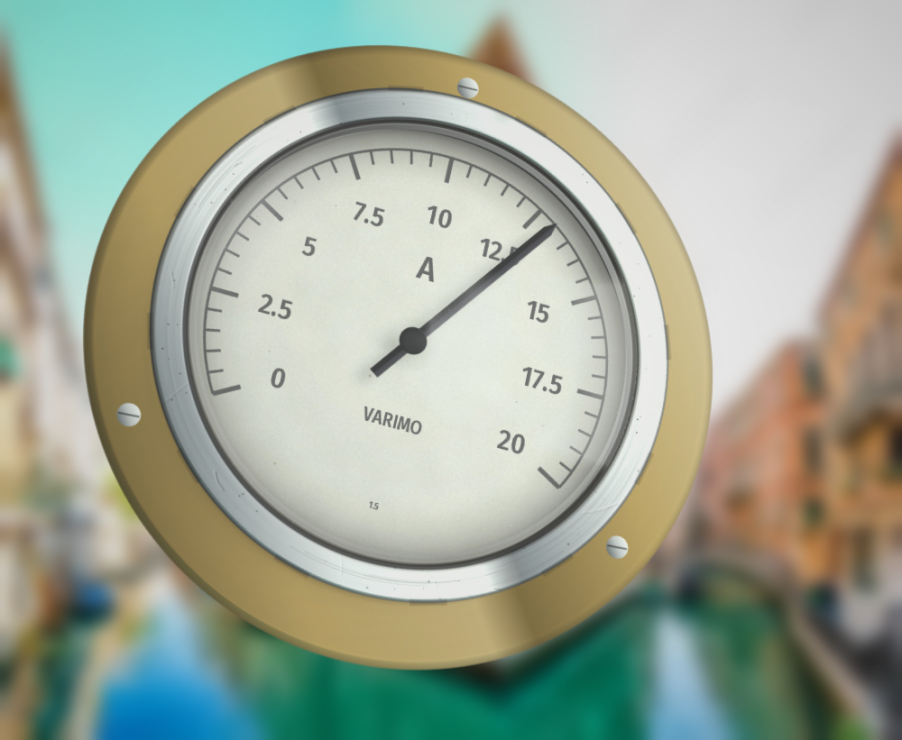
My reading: 13,A
